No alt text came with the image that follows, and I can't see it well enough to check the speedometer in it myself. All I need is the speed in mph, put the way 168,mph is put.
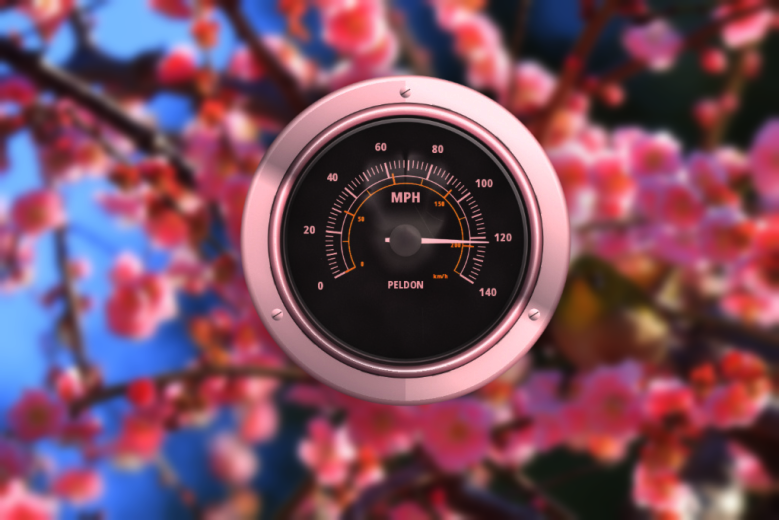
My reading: 122,mph
